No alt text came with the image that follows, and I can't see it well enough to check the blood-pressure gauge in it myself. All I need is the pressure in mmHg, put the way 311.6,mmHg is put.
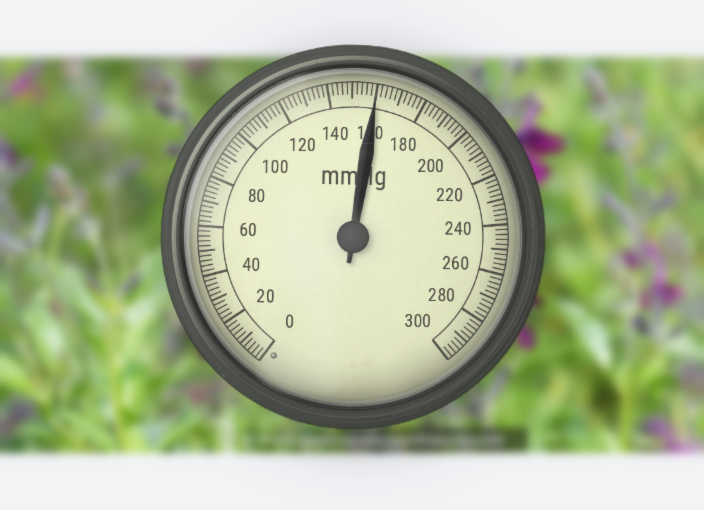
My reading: 160,mmHg
